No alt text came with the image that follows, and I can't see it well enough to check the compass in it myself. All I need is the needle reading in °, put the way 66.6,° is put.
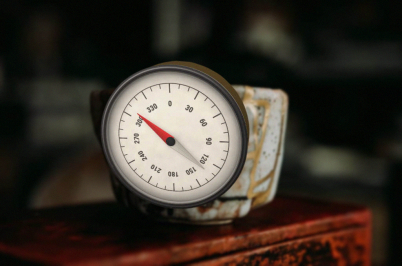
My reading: 310,°
